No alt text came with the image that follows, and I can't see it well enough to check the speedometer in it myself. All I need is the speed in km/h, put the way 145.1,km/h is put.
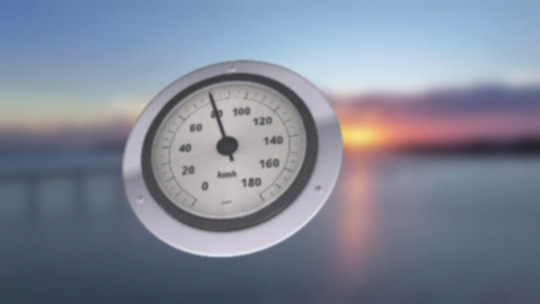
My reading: 80,km/h
